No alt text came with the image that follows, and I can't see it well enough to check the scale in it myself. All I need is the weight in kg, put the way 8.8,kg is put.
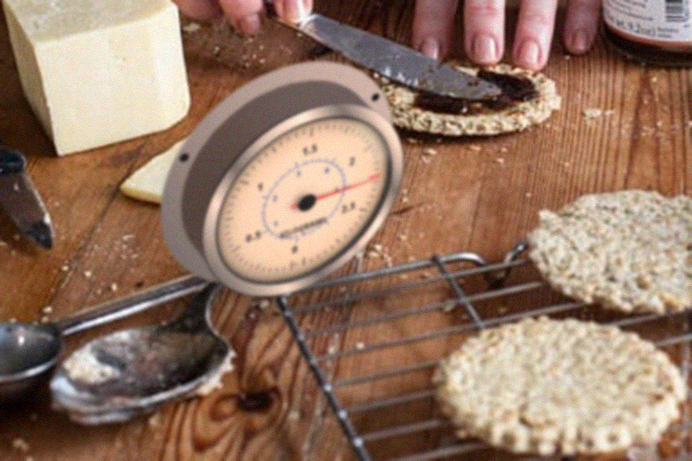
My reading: 2.25,kg
